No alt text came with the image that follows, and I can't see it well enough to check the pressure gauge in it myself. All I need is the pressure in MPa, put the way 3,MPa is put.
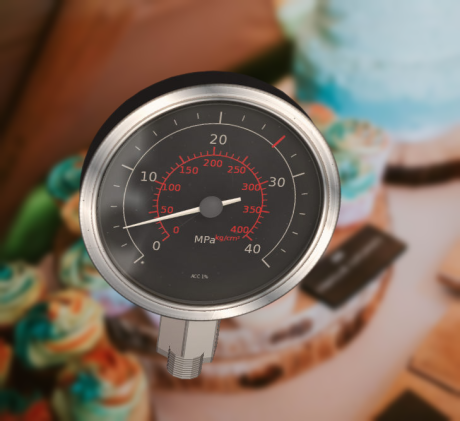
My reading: 4,MPa
